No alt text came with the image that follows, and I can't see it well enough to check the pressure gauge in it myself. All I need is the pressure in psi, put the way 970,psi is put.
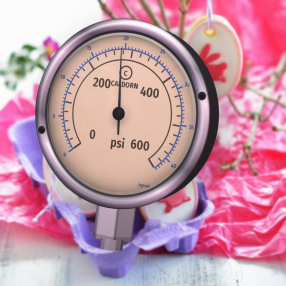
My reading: 280,psi
